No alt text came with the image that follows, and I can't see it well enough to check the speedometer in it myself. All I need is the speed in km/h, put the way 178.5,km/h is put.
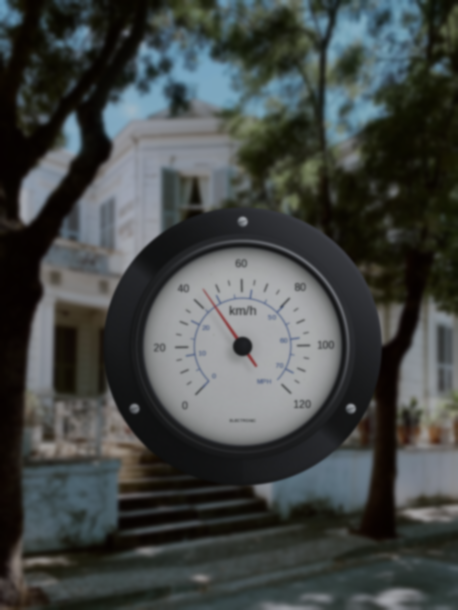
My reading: 45,km/h
